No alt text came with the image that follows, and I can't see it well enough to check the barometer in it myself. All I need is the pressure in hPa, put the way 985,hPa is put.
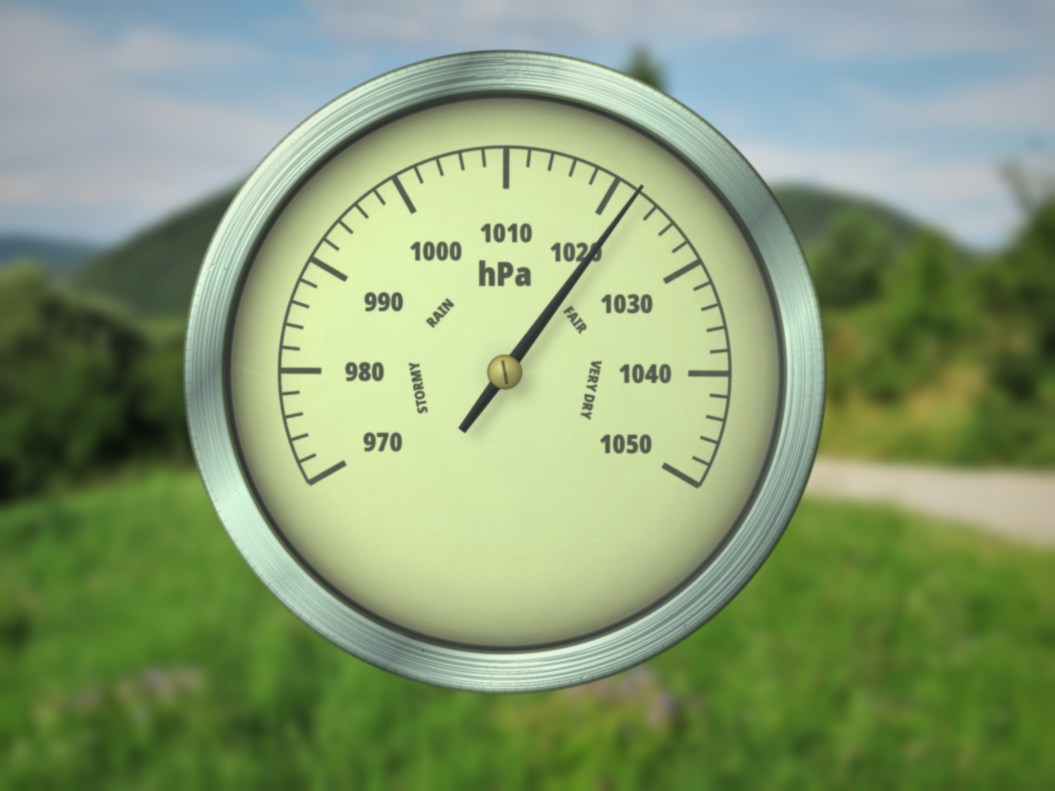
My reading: 1022,hPa
